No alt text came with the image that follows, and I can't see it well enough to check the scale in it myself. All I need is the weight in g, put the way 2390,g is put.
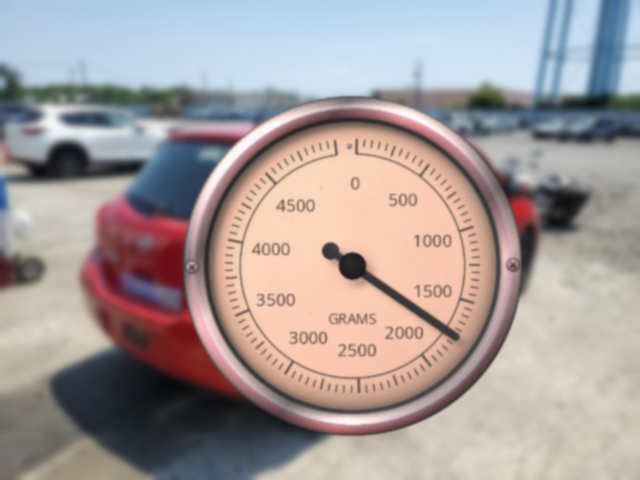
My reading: 1750,g
